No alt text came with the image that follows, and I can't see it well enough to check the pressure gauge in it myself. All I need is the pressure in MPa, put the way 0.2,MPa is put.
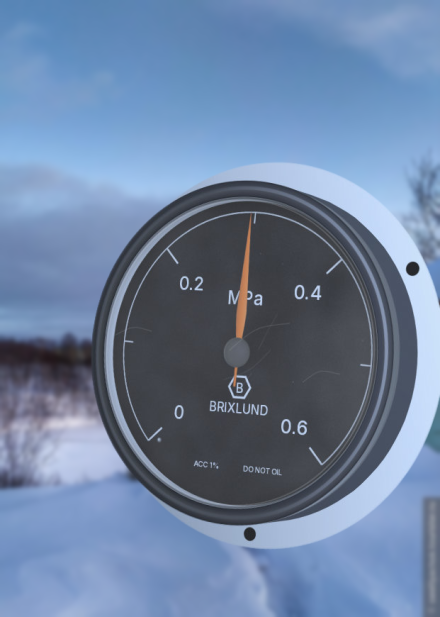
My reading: 0.3,MPa
